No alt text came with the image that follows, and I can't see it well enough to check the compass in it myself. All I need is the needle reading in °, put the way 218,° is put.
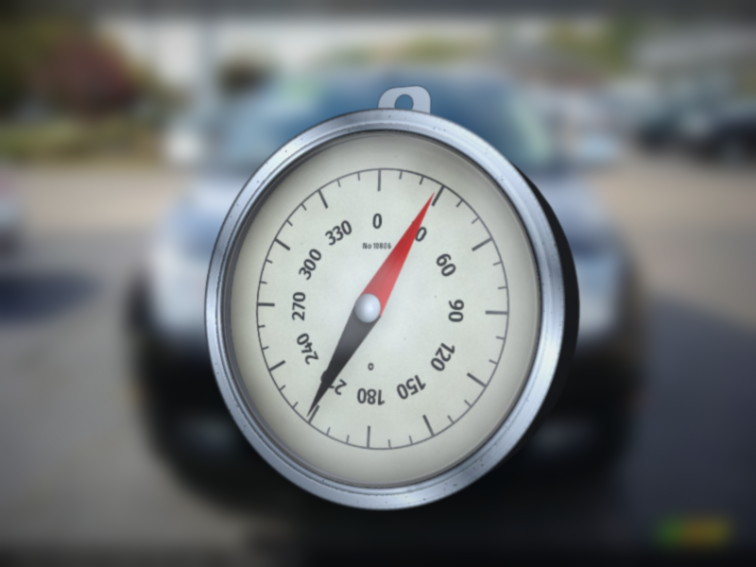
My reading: 30,°
